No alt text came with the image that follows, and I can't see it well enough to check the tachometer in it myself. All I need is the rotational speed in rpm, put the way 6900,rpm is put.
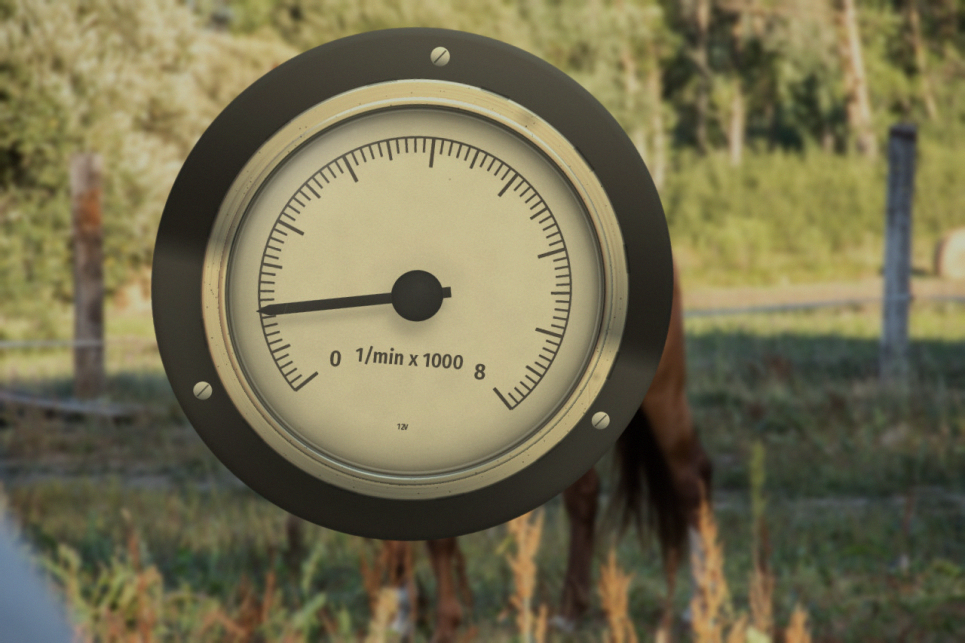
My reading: 1000,rpm
